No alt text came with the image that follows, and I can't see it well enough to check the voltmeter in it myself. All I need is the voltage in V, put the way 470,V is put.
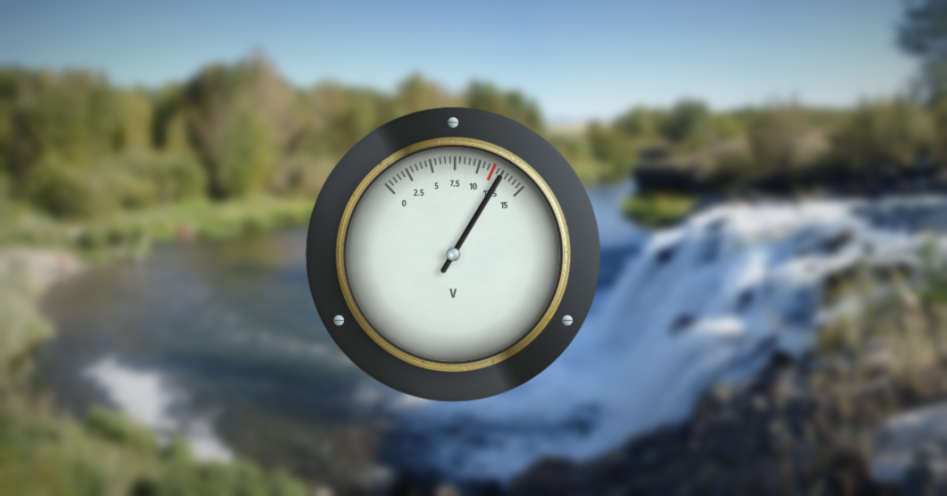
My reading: 12.5,V
